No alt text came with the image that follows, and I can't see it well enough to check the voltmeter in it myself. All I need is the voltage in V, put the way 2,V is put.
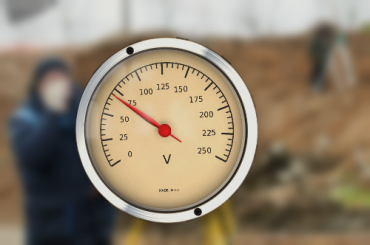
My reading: 70,V
